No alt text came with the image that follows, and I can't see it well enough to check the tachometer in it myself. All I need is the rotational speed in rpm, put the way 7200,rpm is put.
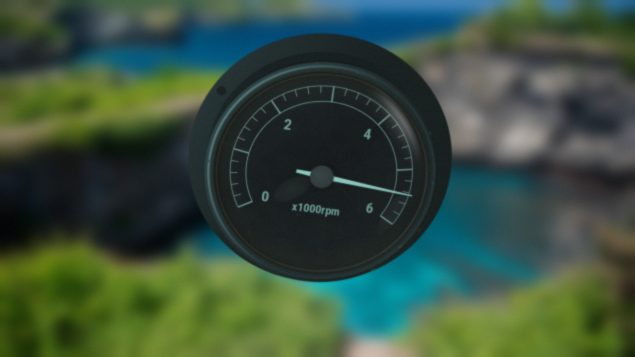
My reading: 5400,rpm
